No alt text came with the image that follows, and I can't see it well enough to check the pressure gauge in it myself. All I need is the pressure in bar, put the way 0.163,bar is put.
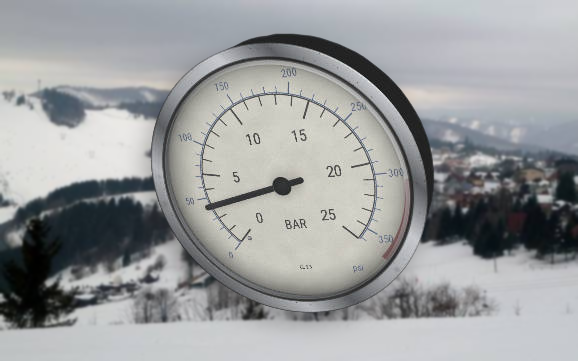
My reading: 3,bar
